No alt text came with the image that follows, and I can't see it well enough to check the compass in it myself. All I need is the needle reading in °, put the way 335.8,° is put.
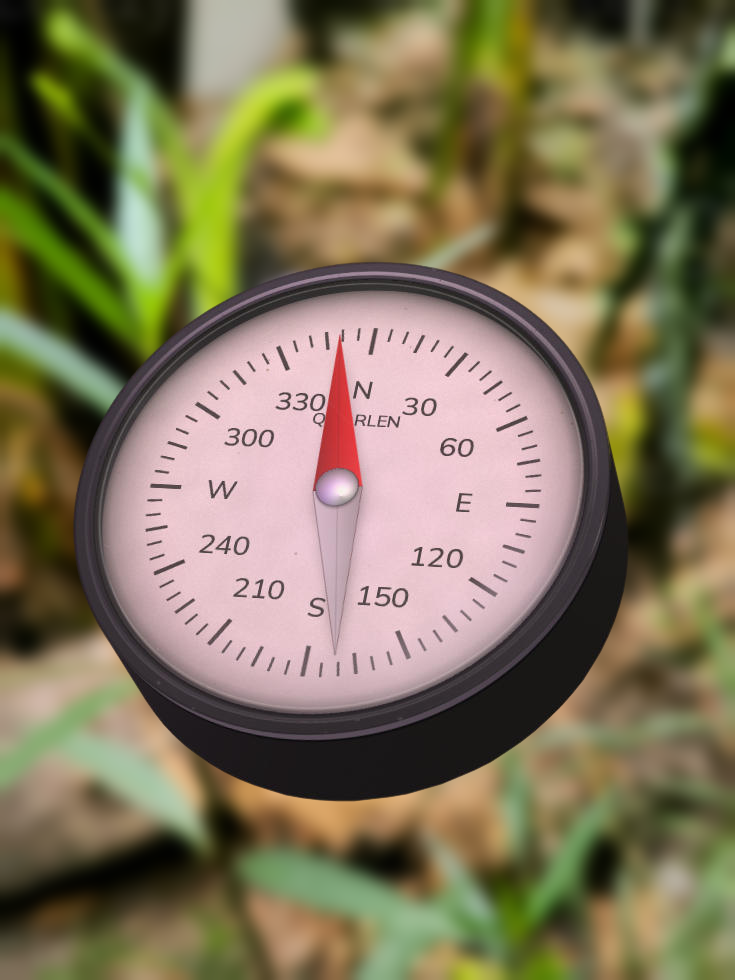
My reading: 350,°
